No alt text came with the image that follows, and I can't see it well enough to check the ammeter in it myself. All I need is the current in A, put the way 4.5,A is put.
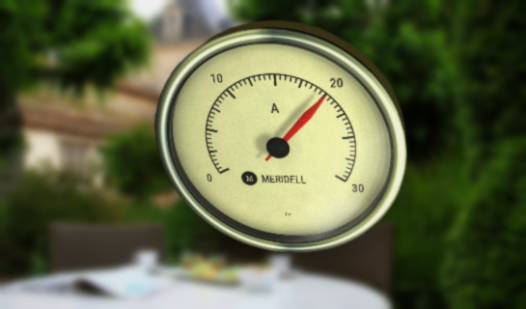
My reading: 20,A
